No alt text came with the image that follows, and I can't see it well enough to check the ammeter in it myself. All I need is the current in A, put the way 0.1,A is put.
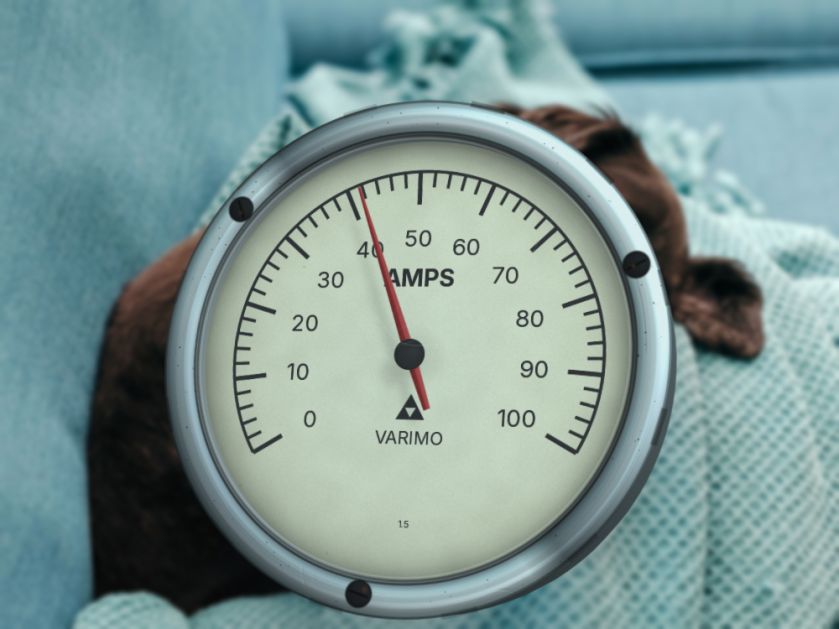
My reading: 42,A
